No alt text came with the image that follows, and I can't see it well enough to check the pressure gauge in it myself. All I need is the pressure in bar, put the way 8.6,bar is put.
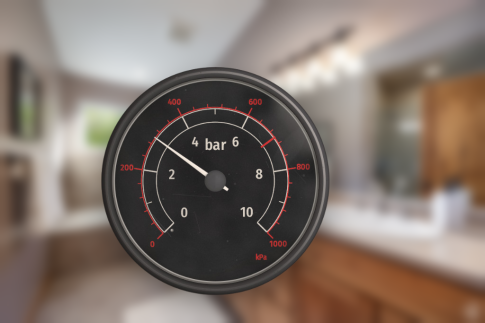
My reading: 3,bar
